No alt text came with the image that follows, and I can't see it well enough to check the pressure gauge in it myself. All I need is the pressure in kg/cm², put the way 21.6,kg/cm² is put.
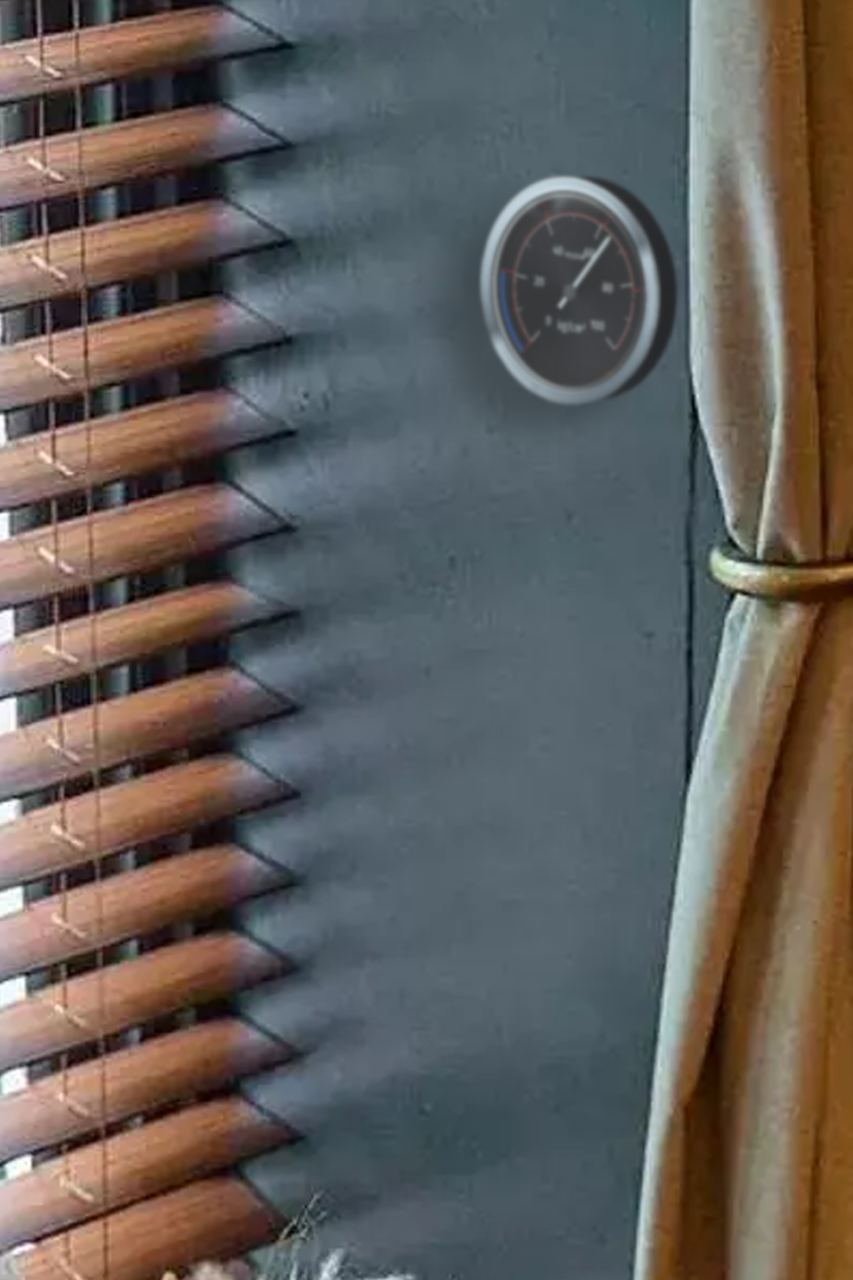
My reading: 65,kg/cm²
